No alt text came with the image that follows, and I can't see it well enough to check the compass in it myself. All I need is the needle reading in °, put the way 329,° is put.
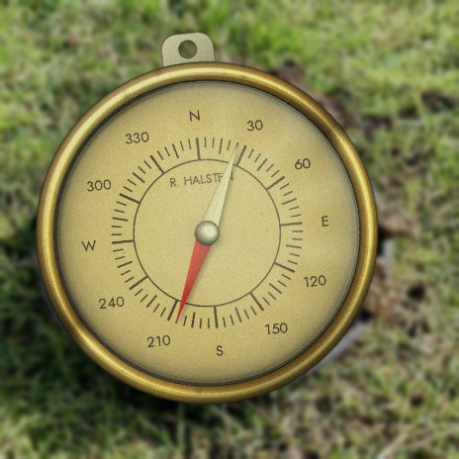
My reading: 205,°
